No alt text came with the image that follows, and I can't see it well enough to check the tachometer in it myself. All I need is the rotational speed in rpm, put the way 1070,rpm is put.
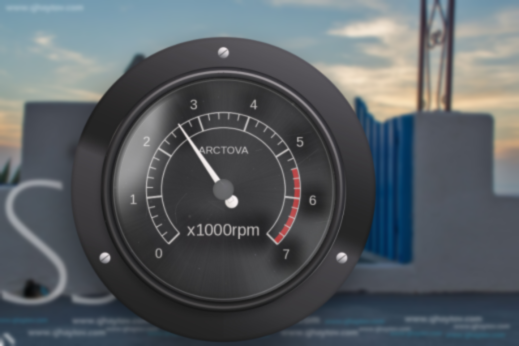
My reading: 2600,rpm
